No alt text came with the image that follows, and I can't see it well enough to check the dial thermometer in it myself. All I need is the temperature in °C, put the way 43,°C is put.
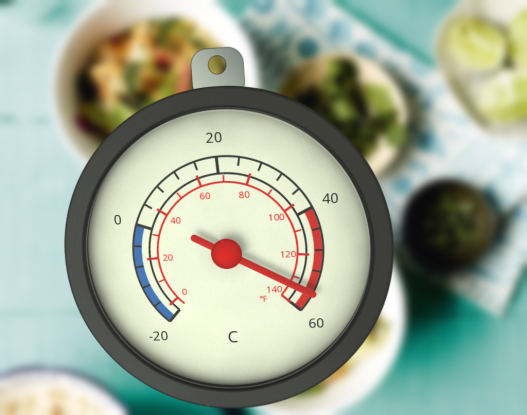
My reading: 56,°C
